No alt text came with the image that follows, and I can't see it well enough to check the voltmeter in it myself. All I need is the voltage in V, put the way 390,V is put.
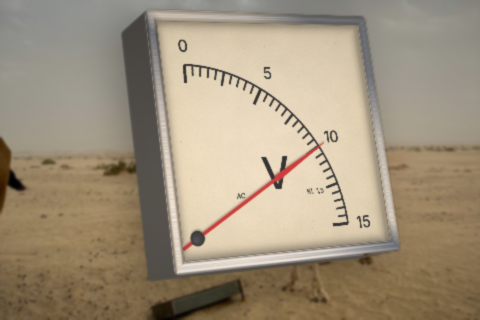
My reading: 10,V
